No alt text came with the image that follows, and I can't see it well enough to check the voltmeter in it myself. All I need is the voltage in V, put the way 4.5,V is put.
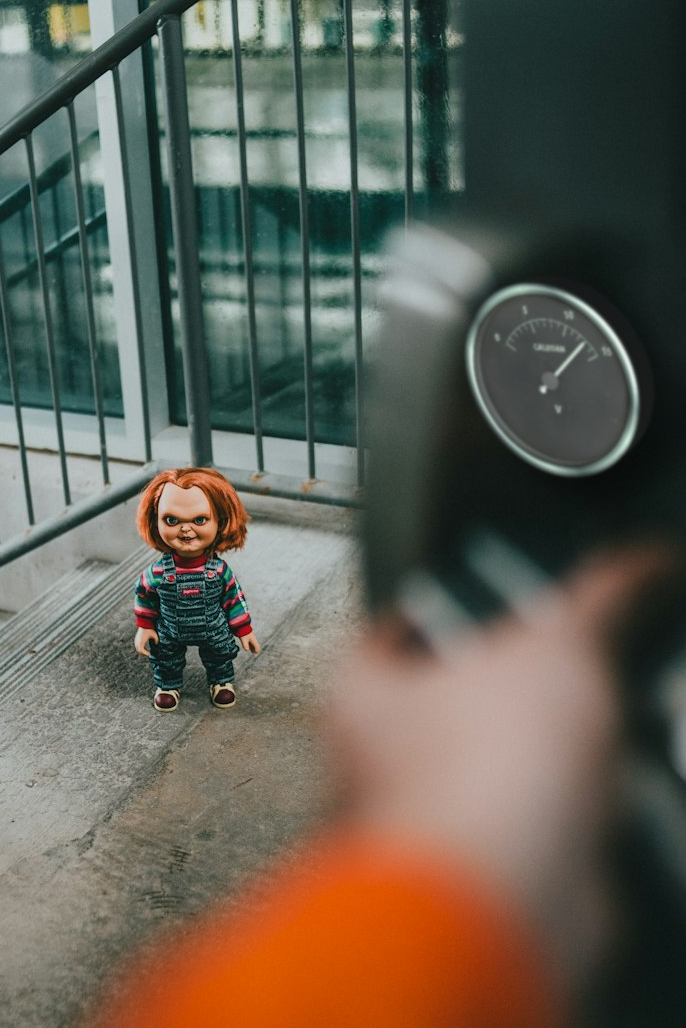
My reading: 13,V
